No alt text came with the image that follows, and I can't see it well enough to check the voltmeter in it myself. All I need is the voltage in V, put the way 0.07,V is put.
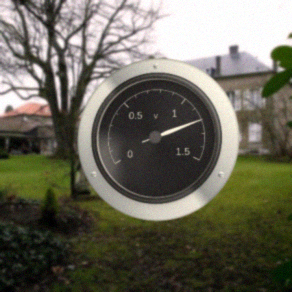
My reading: 1.2,V
